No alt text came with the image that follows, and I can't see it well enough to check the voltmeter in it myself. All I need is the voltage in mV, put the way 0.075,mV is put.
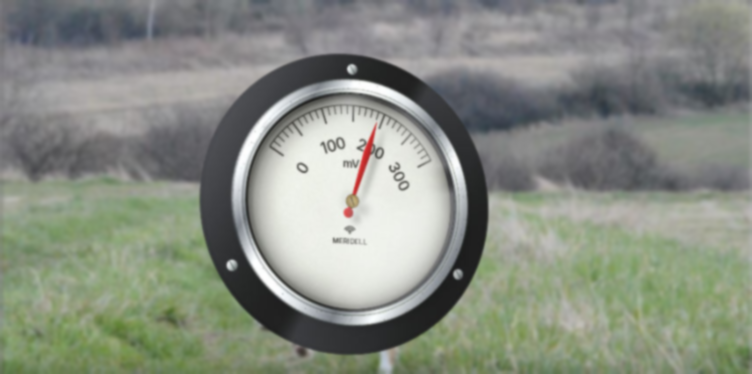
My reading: 190,mV
